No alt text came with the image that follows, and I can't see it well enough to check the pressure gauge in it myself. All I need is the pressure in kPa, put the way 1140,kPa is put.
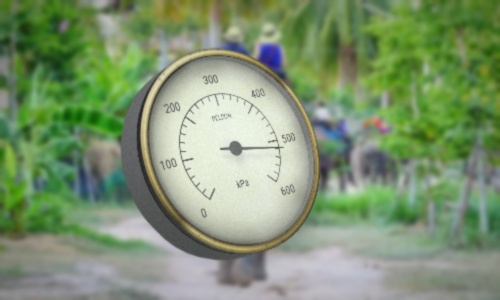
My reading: 520,kPa
